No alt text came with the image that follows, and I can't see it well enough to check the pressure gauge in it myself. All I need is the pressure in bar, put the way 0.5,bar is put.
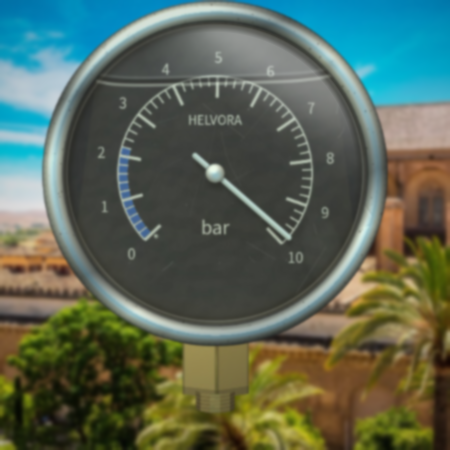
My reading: 9.8,bar
